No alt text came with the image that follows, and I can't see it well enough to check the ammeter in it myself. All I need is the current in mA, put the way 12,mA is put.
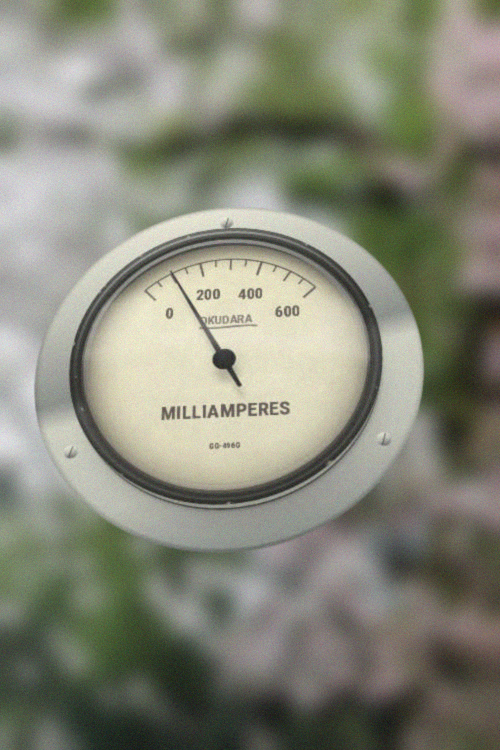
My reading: 100,mA
